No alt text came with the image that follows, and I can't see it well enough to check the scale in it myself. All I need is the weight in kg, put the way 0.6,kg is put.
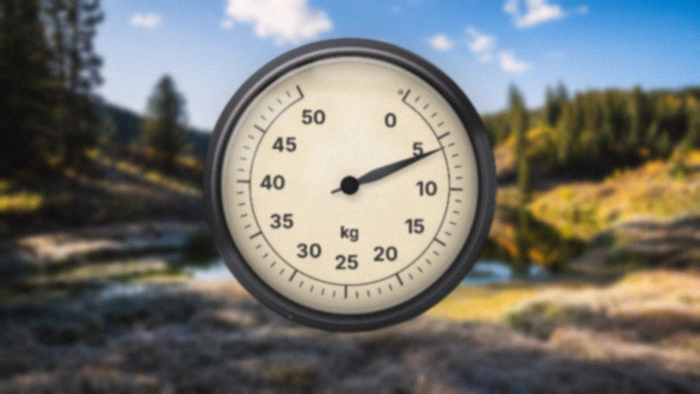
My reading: 6,kg
